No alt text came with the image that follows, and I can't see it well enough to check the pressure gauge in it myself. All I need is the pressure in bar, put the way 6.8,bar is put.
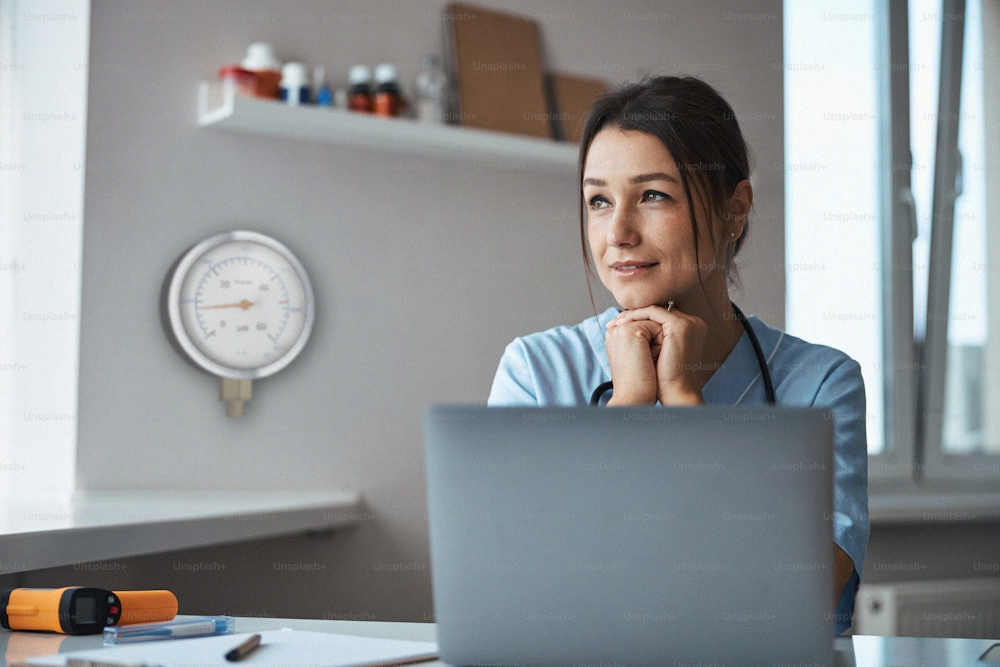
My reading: 8,bar
